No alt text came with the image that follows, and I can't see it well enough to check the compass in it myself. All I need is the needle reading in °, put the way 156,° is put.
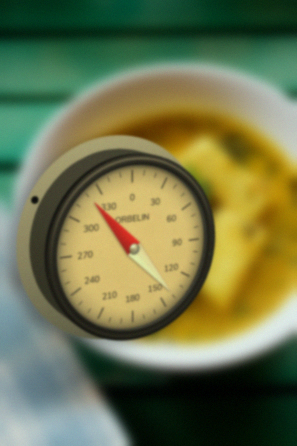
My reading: 320,°
